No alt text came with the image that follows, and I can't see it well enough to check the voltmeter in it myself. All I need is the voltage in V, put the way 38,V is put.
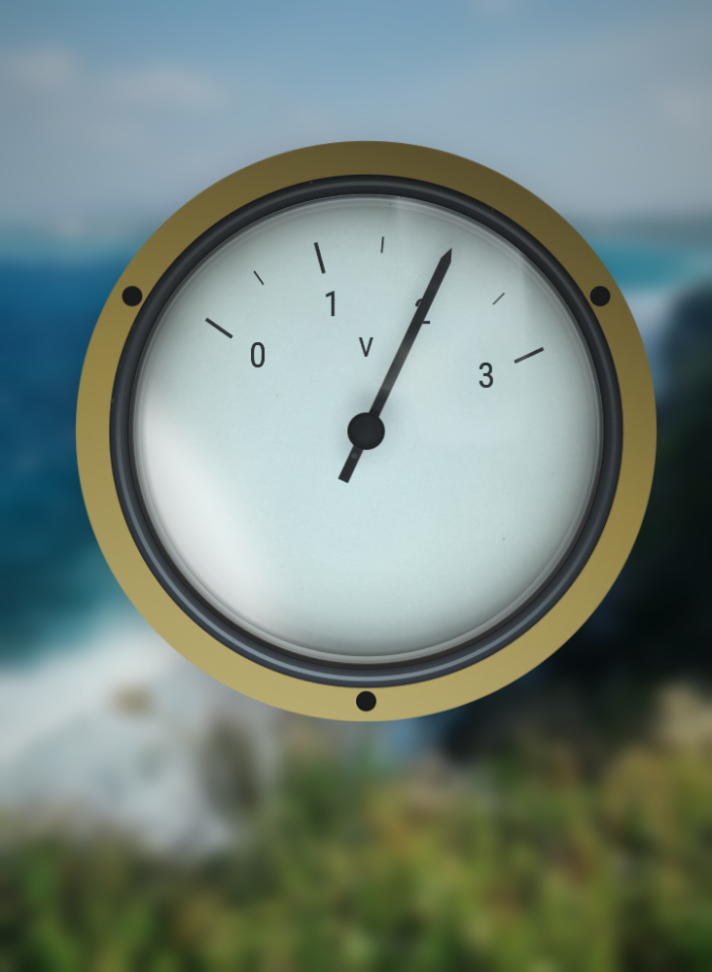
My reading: 2,V
